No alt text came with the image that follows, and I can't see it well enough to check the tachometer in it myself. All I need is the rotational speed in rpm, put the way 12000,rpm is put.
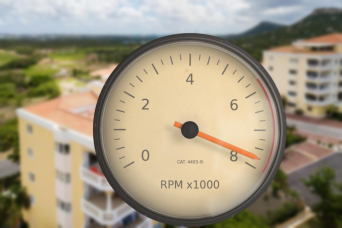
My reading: 7750,rpm
